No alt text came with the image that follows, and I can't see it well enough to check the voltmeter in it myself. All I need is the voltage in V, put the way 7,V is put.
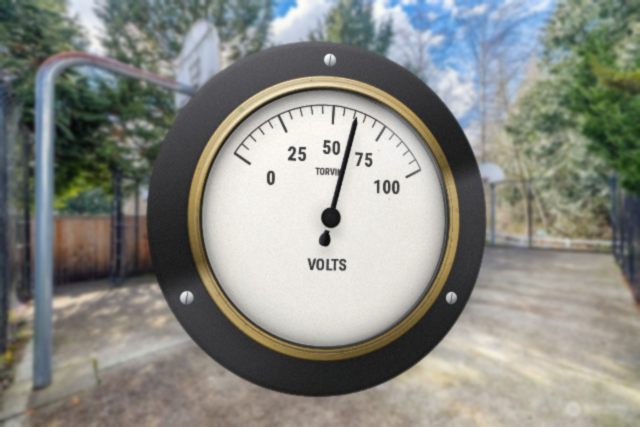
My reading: 60,V
